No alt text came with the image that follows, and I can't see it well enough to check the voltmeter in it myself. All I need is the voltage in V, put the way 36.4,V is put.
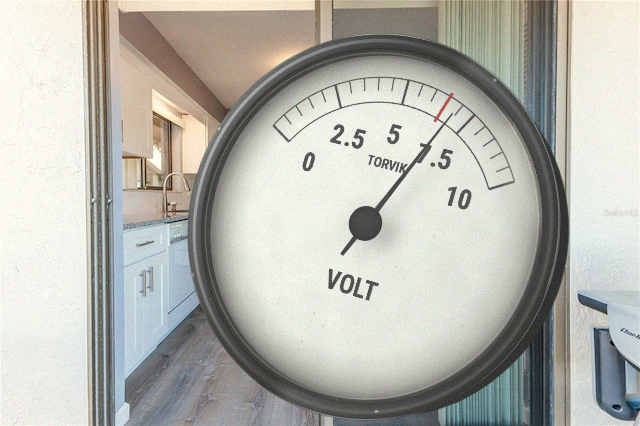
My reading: 7,V
